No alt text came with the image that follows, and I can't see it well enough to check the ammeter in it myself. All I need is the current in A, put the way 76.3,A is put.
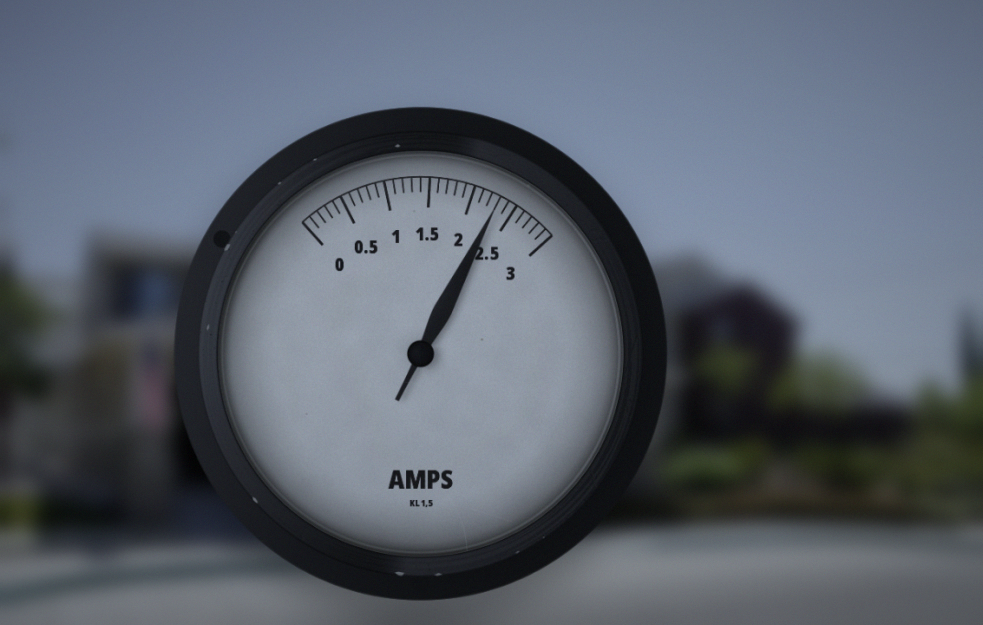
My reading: 2.3,A
